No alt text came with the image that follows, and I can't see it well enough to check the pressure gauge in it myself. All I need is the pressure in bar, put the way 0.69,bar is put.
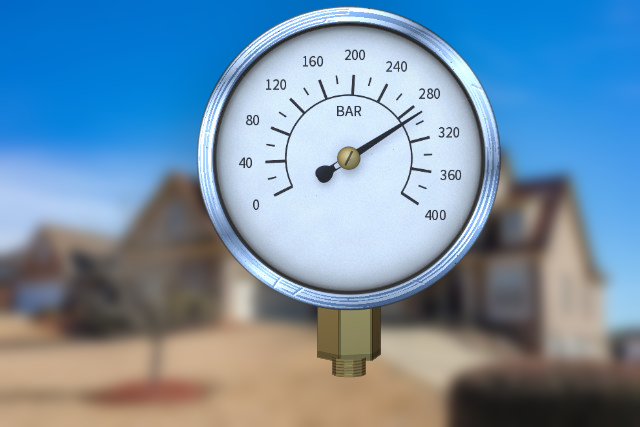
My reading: 290,bar
